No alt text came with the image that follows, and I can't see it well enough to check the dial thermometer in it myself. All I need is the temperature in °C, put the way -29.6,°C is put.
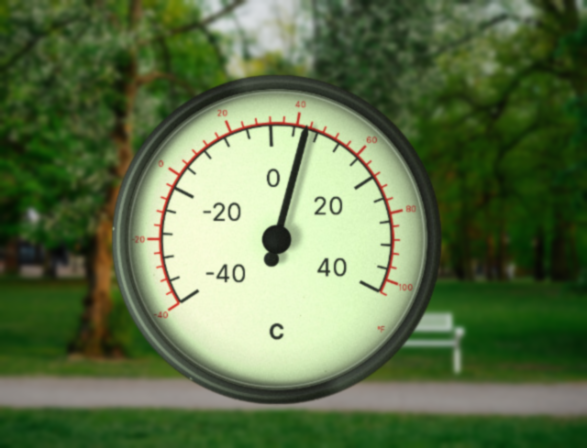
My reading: 6,°C
